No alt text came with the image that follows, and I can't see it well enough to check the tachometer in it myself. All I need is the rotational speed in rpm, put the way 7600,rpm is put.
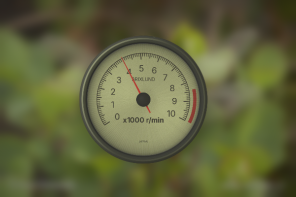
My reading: 4000,rpm
